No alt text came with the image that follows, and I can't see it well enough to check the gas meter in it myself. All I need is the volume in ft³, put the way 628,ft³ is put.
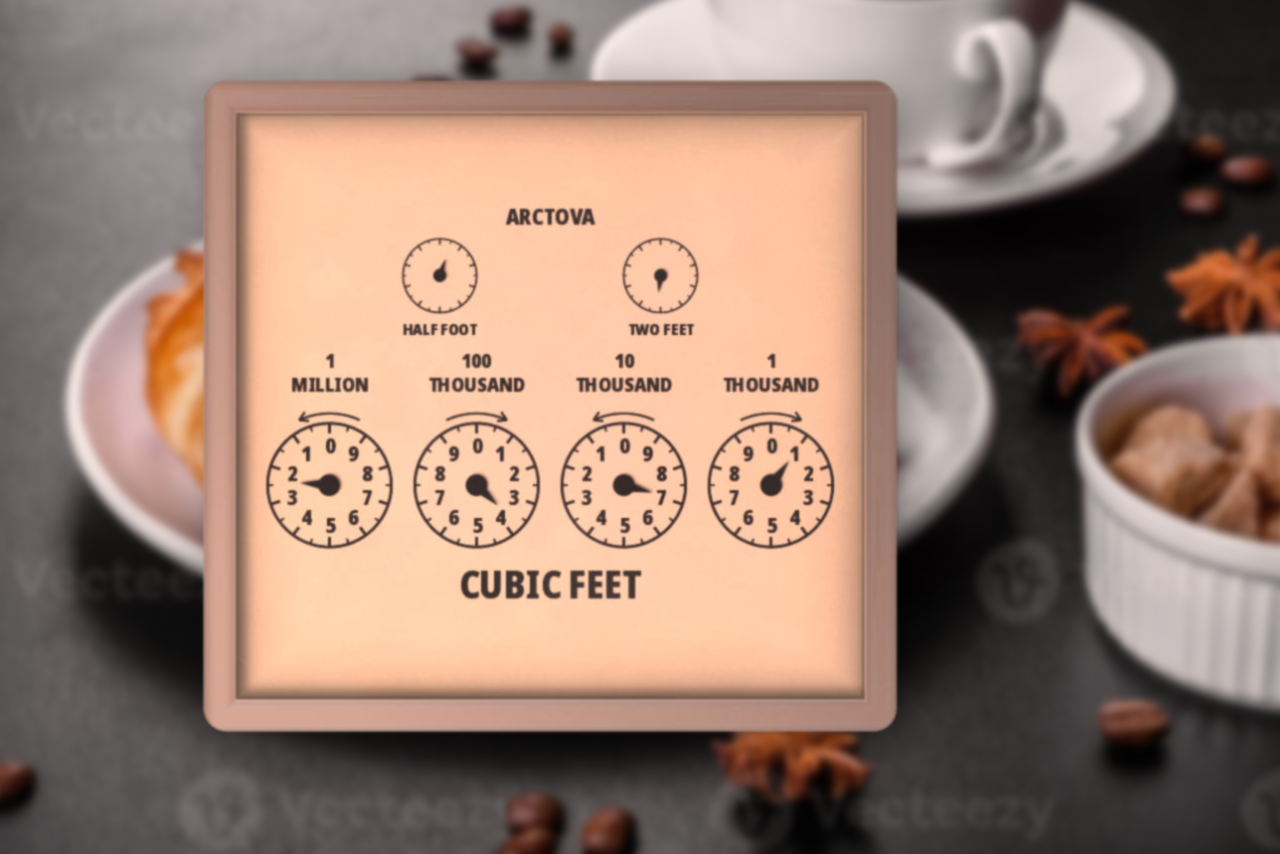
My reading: 237100,ft³
